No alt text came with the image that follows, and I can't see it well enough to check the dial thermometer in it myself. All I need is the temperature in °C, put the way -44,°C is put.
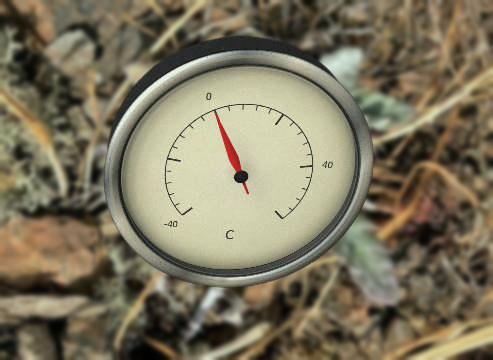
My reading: 0,°C
